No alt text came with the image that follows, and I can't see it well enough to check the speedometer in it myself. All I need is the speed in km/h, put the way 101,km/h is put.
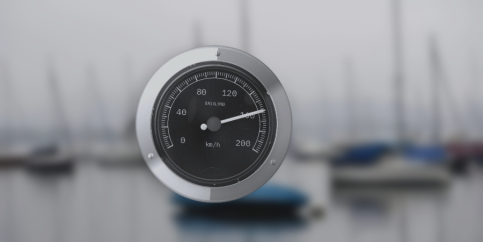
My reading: 160,km/h
